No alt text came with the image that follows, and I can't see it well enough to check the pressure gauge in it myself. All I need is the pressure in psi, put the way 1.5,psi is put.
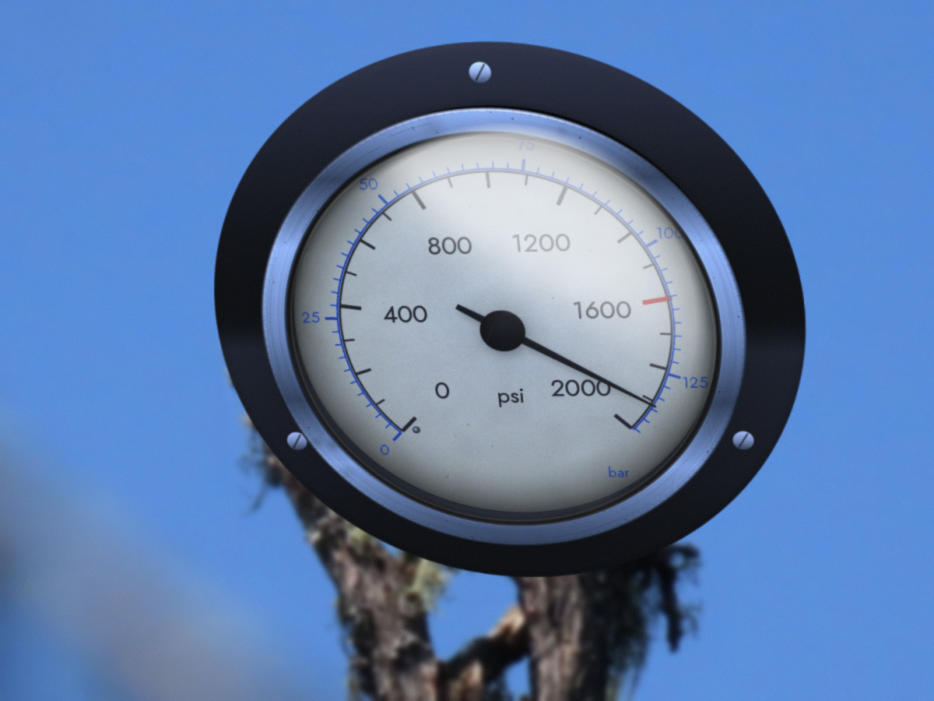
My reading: 1900,psi
